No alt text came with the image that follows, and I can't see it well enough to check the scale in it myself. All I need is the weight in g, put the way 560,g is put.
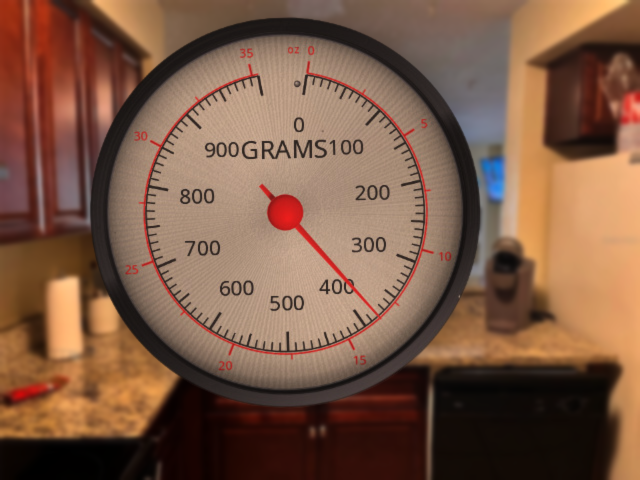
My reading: 380,g
